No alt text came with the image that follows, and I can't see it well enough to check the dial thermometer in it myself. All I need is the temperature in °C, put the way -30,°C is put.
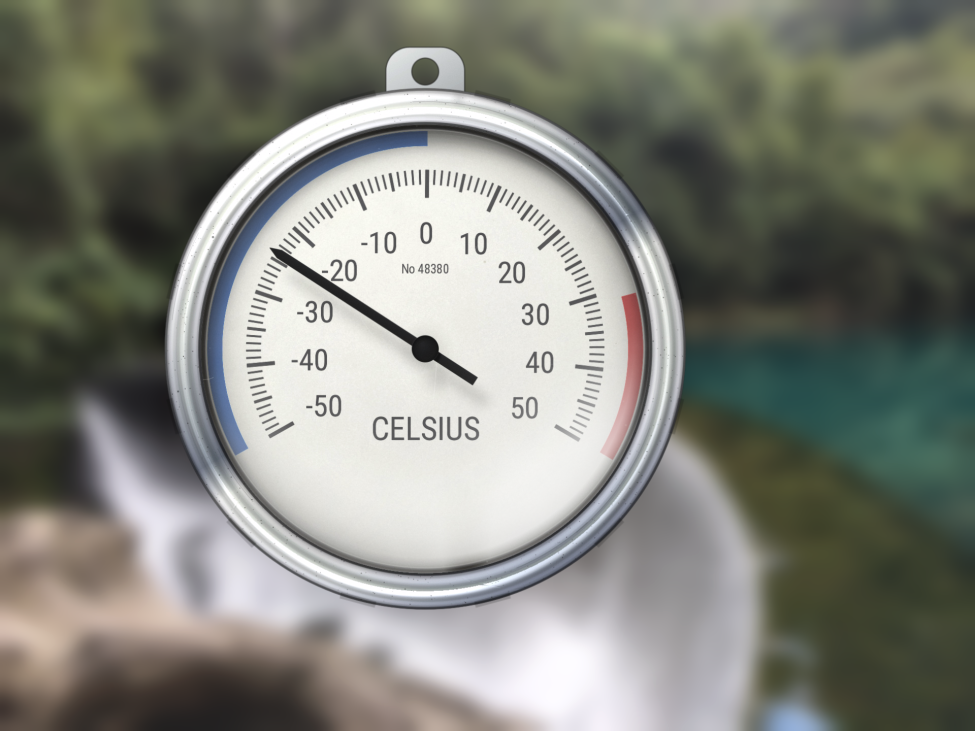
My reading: -24,°C
